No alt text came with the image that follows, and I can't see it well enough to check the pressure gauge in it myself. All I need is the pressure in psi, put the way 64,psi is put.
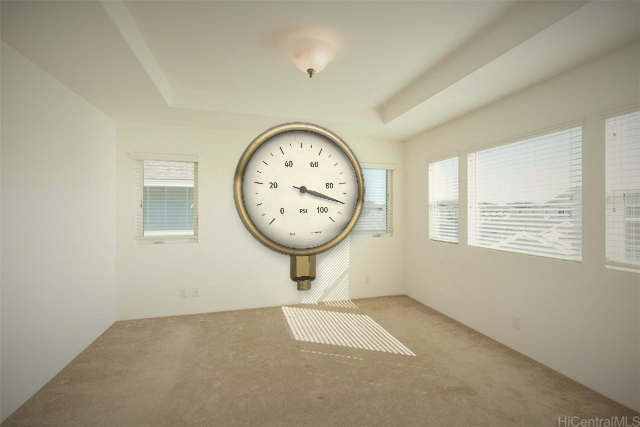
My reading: 90,psi
